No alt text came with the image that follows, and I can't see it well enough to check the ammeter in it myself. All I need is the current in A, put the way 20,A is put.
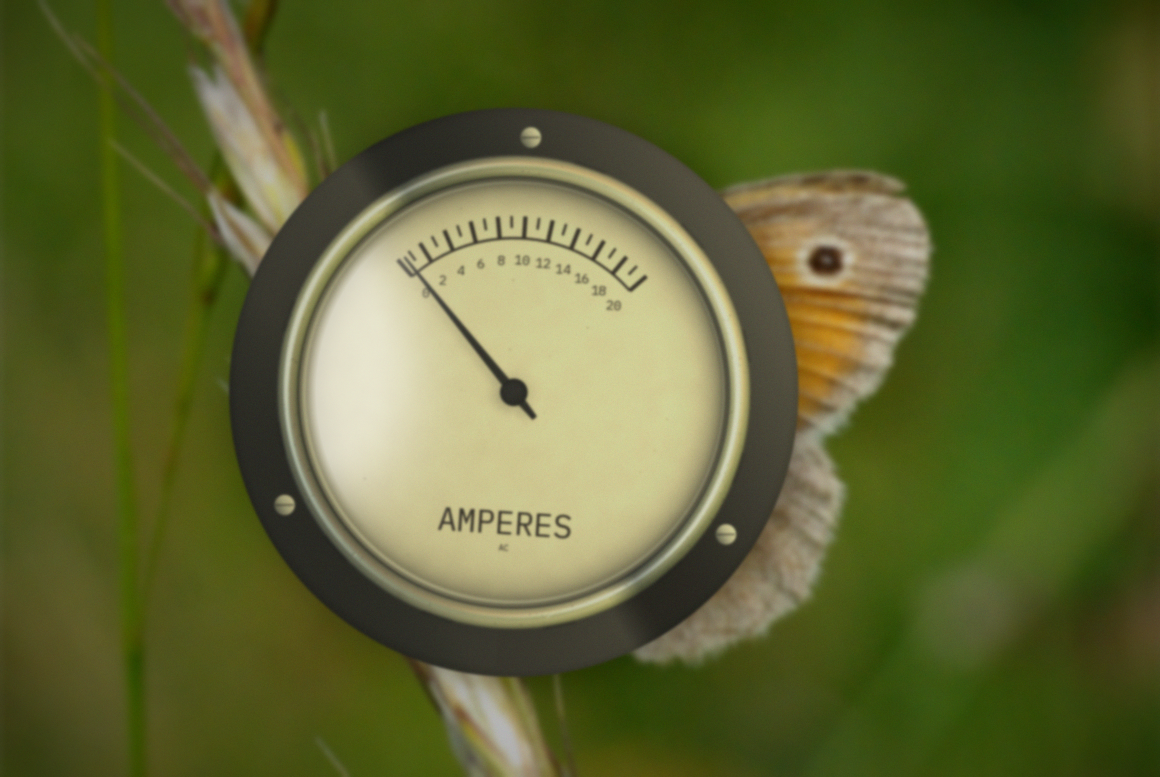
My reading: 0.5,A
